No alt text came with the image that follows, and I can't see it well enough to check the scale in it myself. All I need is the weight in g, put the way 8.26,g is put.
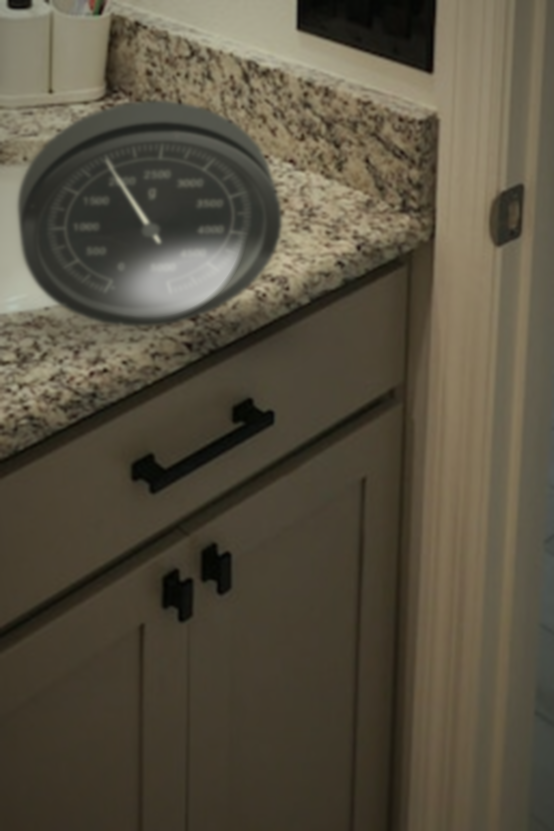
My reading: 2000,g
